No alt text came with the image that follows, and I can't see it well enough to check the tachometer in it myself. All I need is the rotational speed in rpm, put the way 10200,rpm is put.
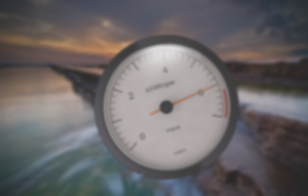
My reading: 6000,rpm
